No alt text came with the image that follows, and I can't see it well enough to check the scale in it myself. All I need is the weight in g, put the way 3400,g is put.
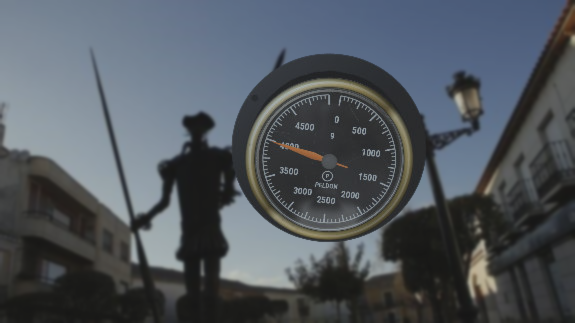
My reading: 4000,g
